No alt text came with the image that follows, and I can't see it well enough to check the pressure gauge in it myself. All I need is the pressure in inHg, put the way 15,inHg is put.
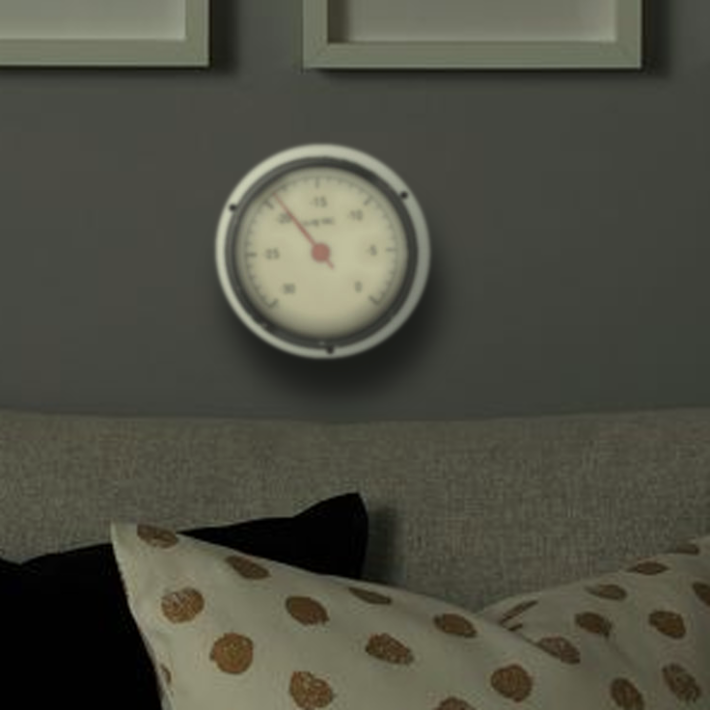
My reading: -19,inHg
